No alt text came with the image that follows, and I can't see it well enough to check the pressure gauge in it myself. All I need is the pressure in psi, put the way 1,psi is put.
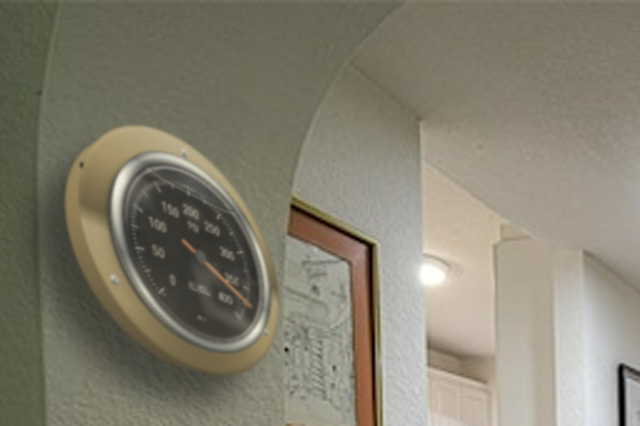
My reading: 375,psi
